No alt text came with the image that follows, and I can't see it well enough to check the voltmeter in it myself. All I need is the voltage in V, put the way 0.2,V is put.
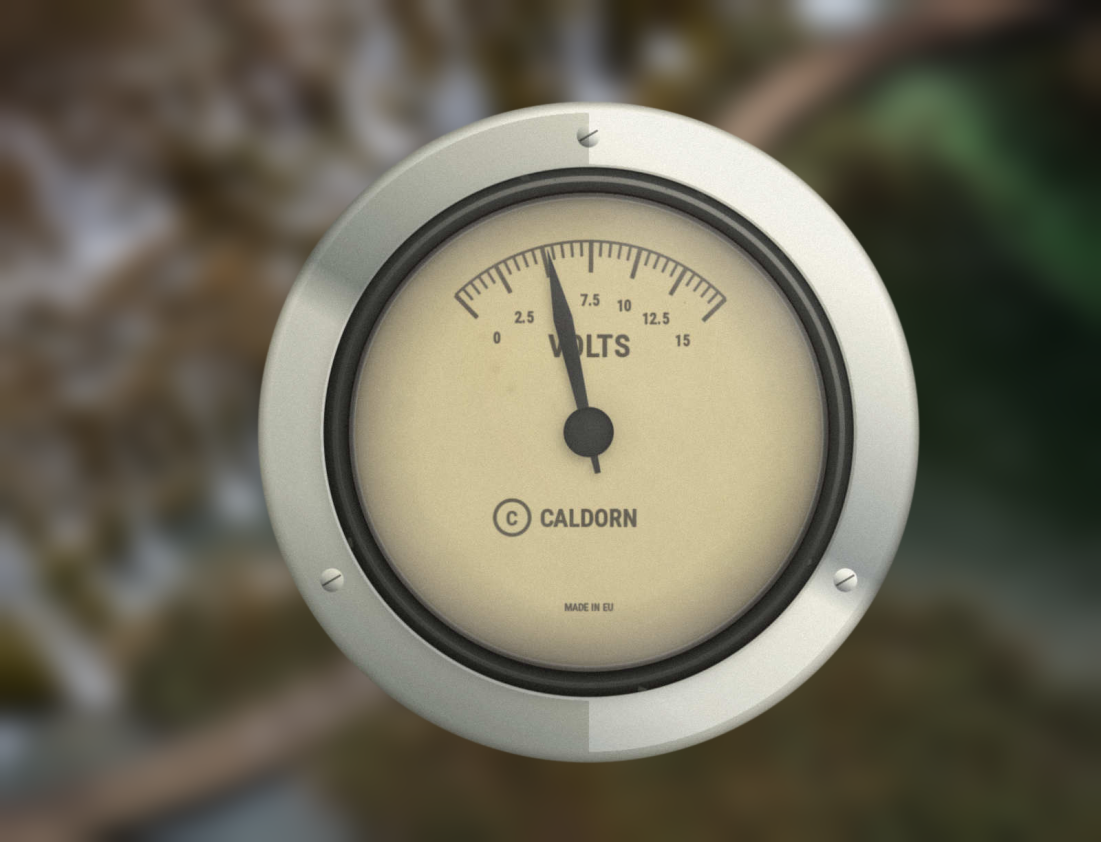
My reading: 5.25,V
